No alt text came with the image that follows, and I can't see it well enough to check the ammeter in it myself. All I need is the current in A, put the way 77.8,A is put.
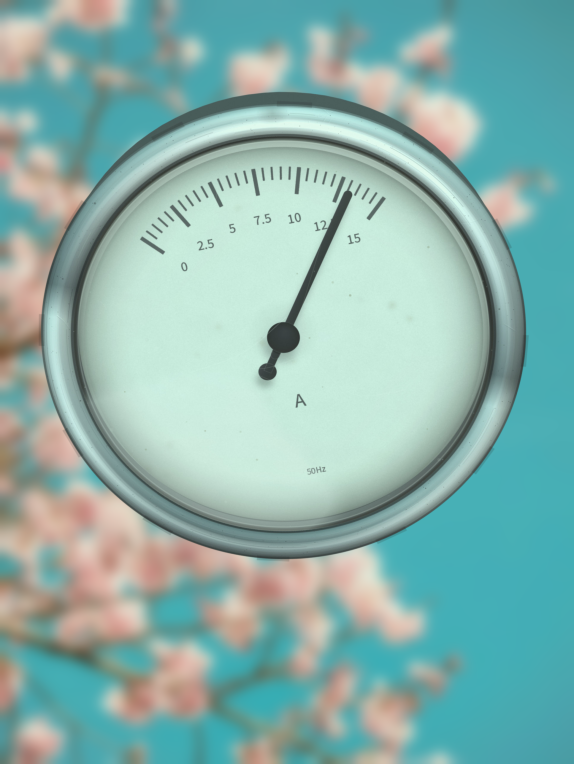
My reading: 13,A
